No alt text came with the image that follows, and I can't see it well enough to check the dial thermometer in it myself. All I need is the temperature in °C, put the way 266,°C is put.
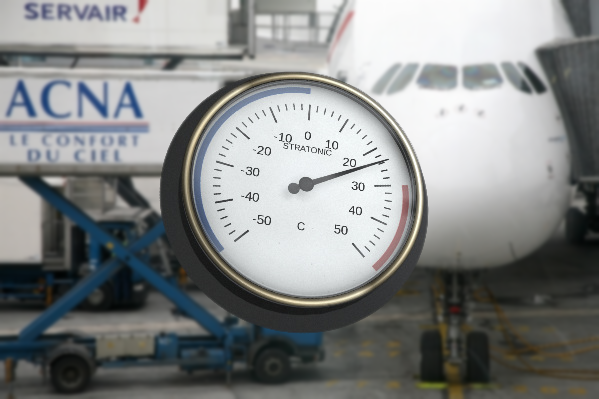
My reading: 24,°C
